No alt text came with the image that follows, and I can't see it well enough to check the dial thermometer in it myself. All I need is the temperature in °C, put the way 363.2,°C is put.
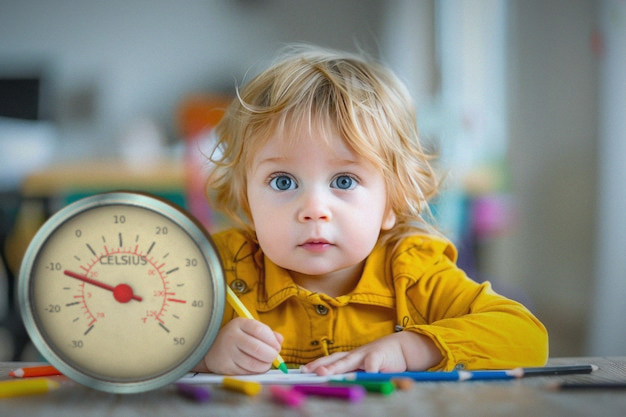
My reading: -10,°C
